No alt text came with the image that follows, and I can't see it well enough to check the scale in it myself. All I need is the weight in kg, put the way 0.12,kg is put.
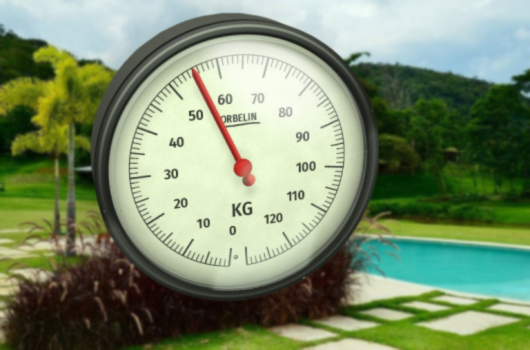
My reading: 55,kg
